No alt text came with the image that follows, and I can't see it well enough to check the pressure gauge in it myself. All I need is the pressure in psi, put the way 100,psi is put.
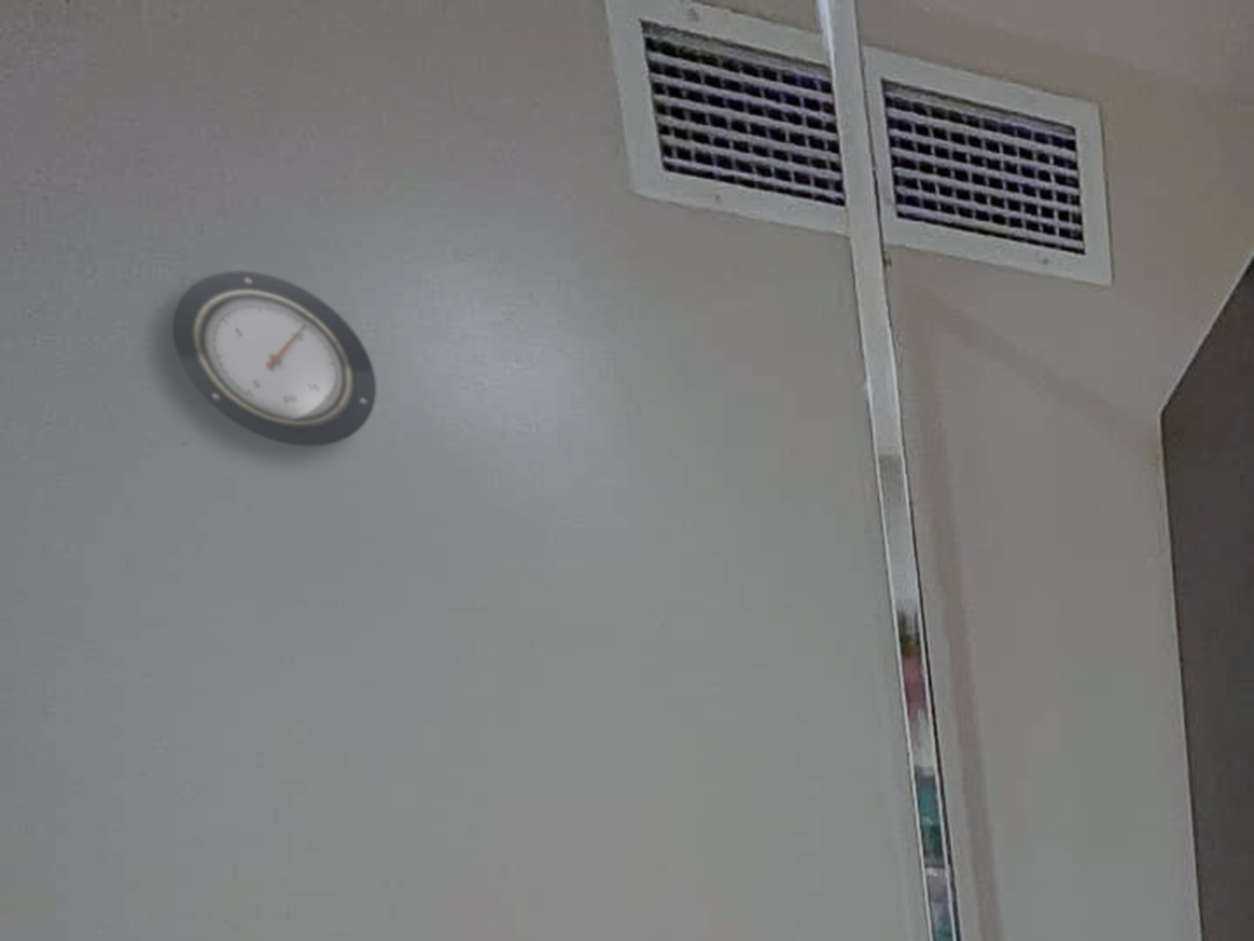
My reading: 10,psi
